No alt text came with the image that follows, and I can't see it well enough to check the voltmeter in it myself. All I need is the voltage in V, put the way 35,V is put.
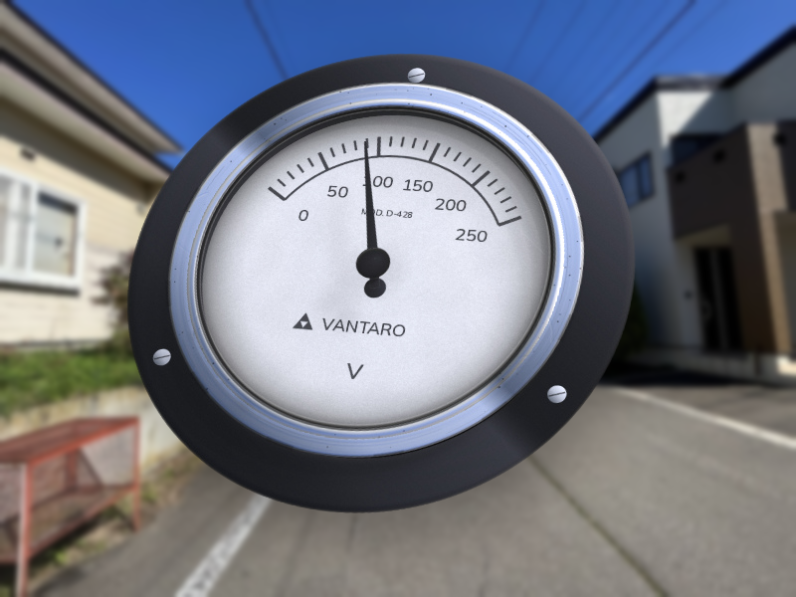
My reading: 90,V
